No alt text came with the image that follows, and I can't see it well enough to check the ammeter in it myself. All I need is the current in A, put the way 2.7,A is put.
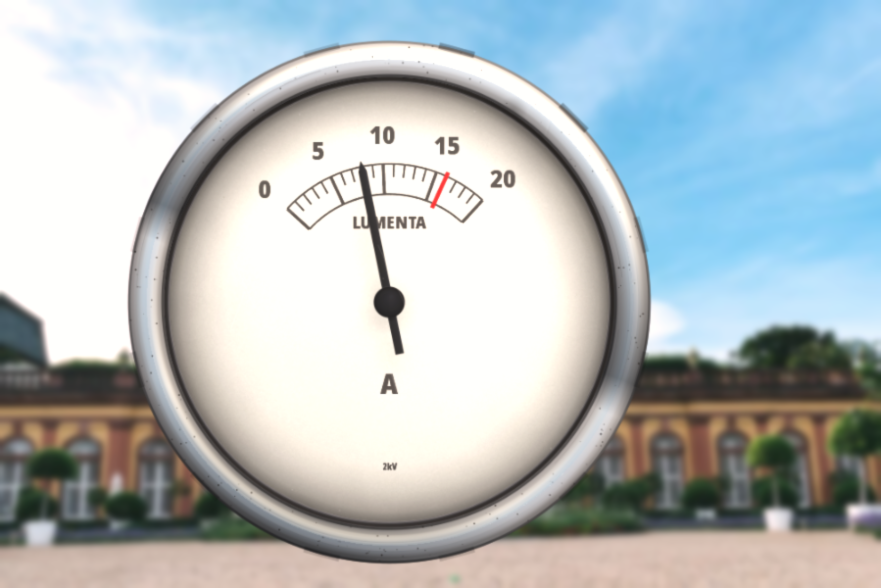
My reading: 8,A
